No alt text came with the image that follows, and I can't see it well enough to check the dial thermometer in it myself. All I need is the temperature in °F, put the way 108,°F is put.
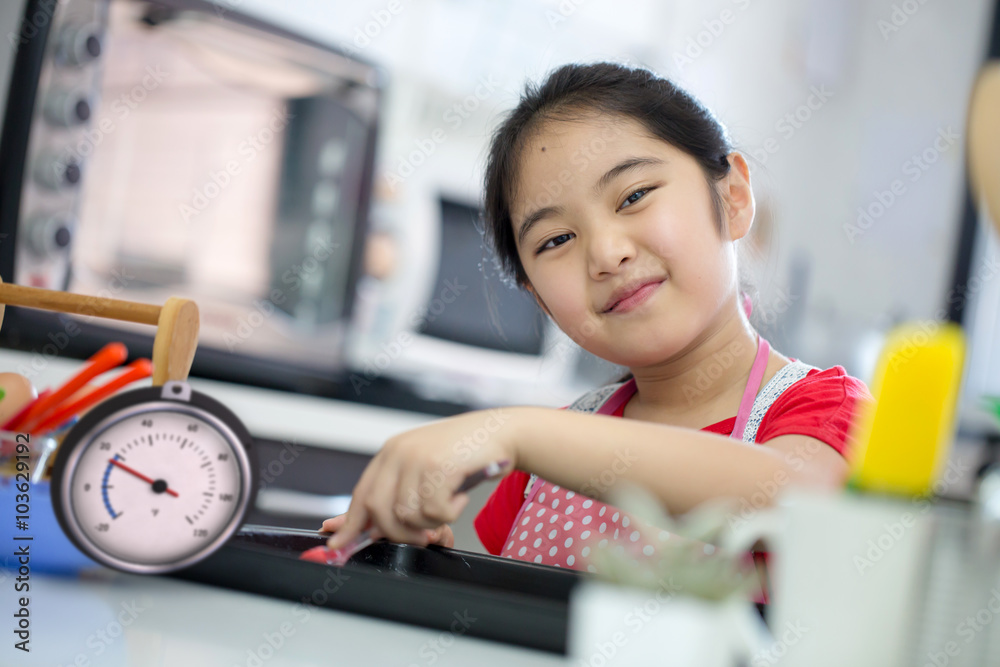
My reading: 16,°F
